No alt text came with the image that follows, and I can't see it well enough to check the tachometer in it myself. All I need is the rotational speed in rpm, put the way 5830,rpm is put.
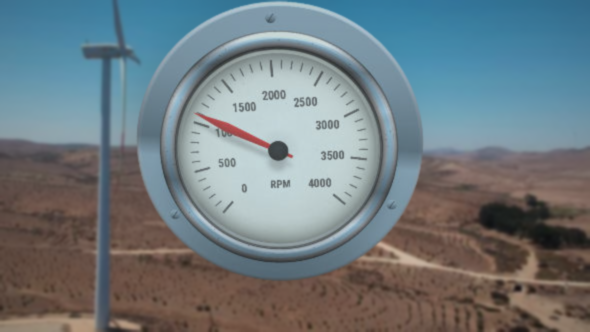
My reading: 1100,rpm
